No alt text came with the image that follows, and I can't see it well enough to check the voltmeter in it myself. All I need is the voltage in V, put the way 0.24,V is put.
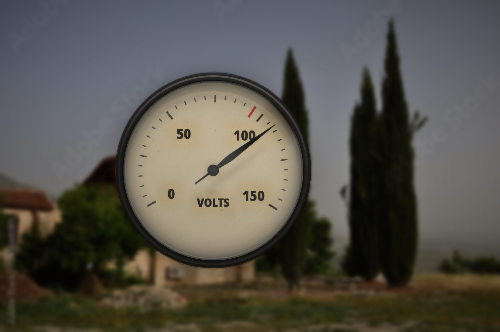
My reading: 107.5,V
